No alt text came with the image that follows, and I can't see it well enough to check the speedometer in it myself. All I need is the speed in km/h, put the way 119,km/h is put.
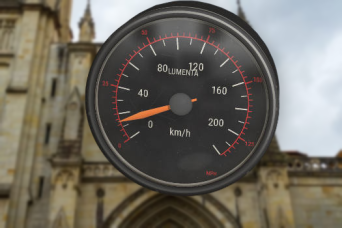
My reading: 15,km/h
